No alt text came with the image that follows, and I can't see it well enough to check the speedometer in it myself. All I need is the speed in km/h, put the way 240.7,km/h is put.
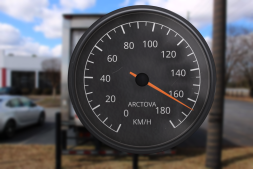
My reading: 165,km/h
